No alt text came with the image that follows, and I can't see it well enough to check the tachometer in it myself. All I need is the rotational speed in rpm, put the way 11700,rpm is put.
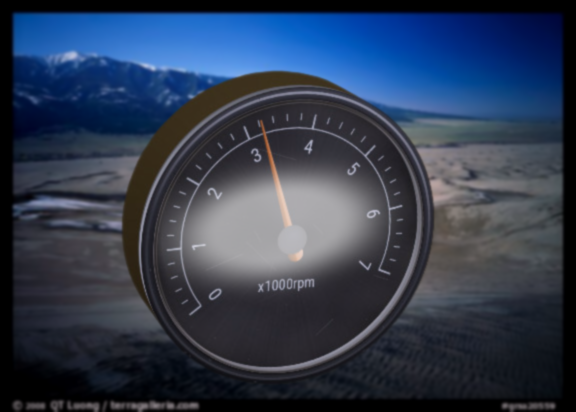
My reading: 3200,rpm
